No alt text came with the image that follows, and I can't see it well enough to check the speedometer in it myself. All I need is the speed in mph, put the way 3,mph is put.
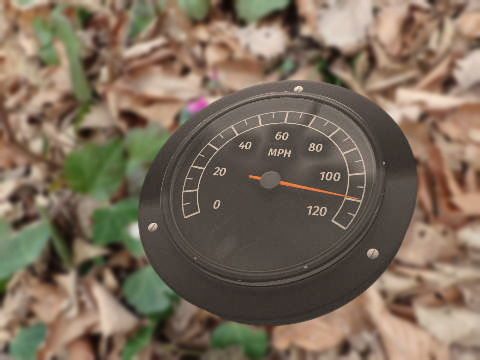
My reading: 110,mph
